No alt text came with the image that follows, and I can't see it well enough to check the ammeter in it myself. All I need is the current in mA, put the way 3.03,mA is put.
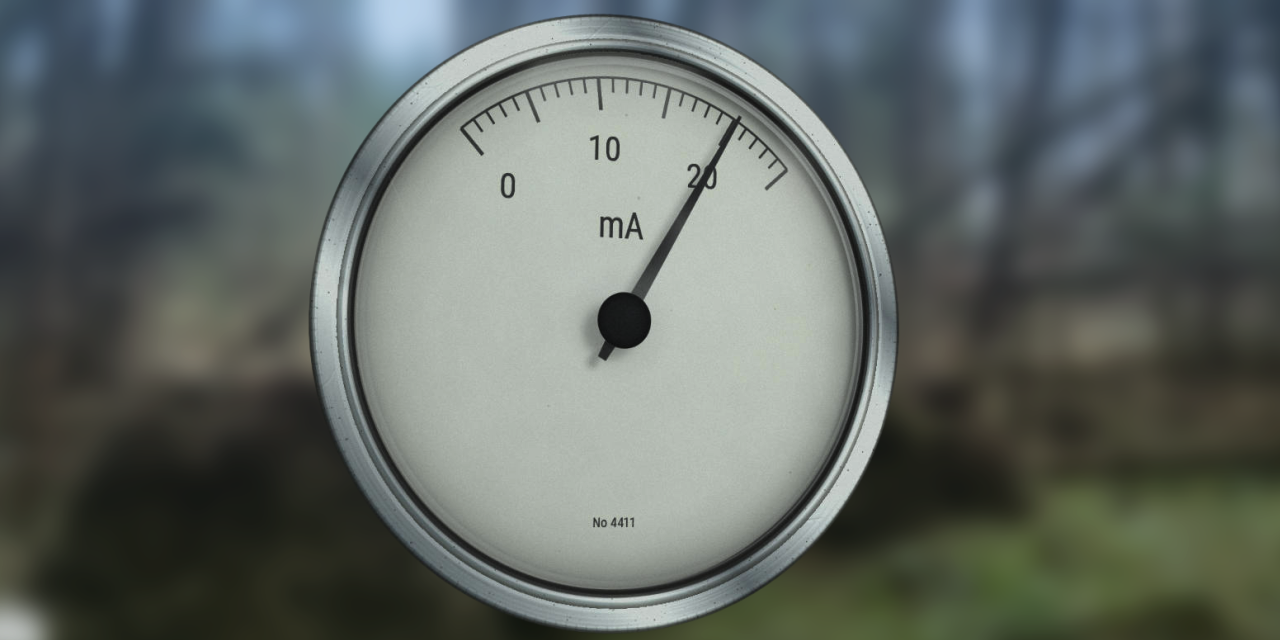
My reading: 20,mA
